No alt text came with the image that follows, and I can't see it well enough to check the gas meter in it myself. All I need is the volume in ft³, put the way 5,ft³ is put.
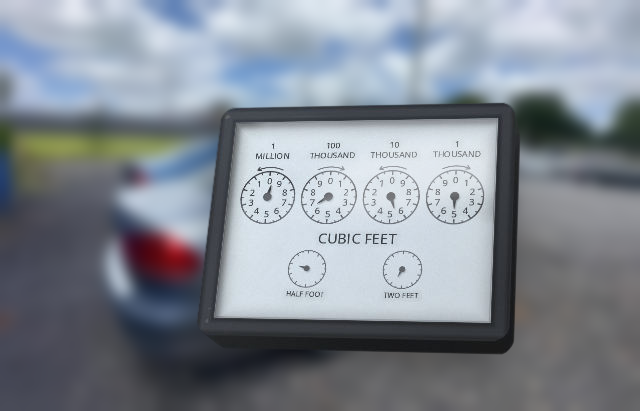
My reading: 965500,ft³
